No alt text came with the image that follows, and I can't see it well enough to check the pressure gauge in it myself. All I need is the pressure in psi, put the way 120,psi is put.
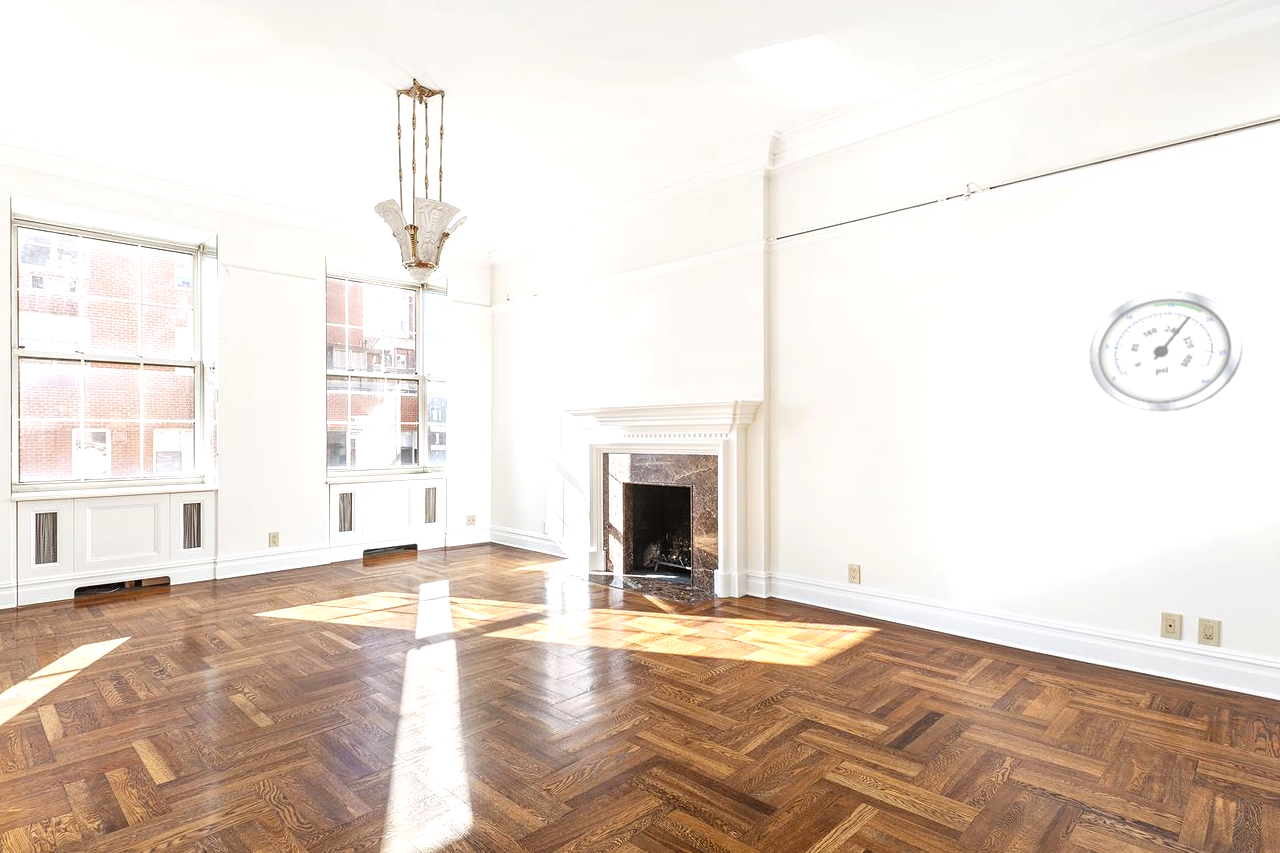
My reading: 260,psi
